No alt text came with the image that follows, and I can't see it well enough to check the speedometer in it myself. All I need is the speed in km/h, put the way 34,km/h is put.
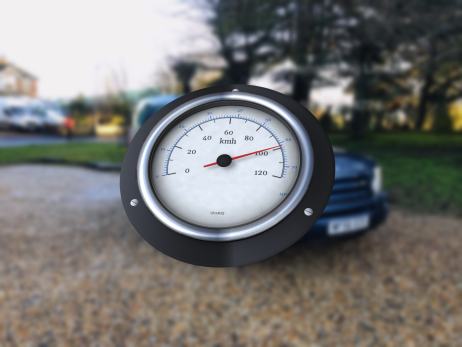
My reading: 100,km/h
